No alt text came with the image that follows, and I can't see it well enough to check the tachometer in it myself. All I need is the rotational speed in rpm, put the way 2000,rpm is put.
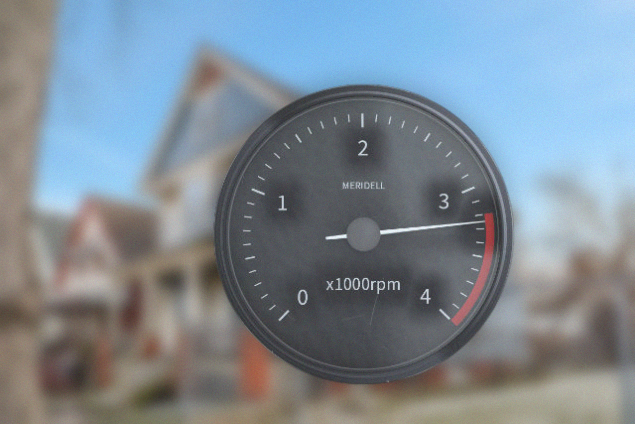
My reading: 3250,rpm
